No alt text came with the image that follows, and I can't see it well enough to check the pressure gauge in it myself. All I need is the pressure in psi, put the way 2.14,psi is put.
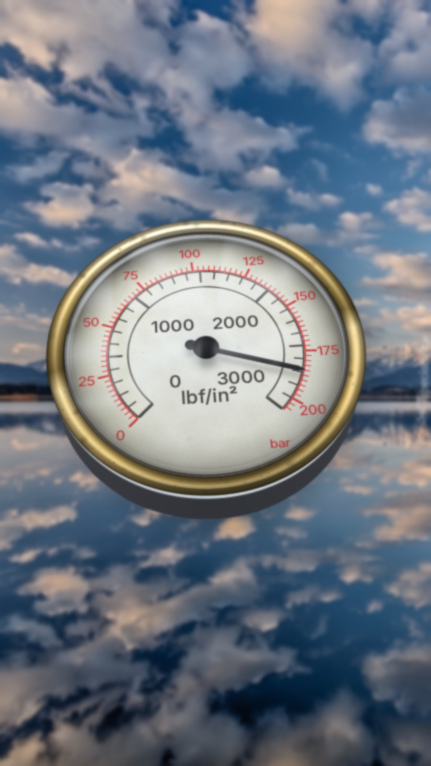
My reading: 2700,psi
